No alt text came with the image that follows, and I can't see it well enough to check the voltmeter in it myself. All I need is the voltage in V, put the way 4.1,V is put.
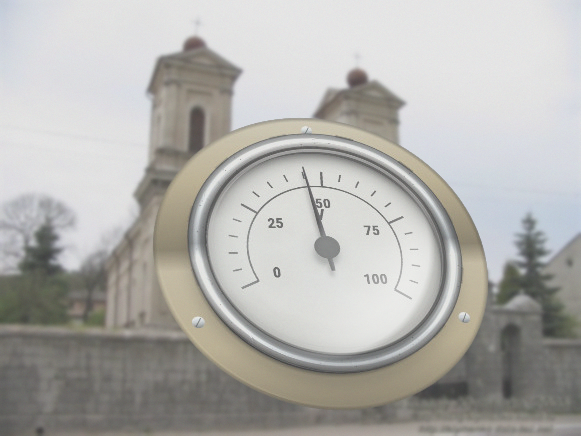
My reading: 45,V
